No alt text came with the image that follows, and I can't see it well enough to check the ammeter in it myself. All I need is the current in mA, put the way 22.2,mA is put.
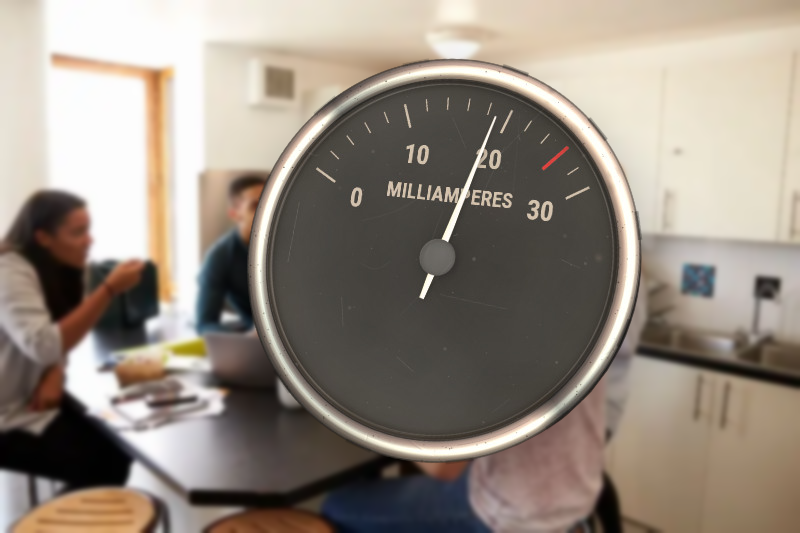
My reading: 19,mA
